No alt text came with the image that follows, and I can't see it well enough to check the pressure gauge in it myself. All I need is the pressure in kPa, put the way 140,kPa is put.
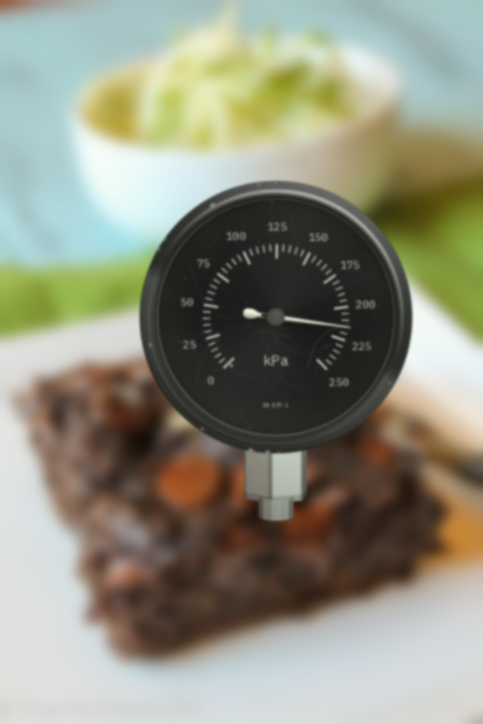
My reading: 215,kPa
